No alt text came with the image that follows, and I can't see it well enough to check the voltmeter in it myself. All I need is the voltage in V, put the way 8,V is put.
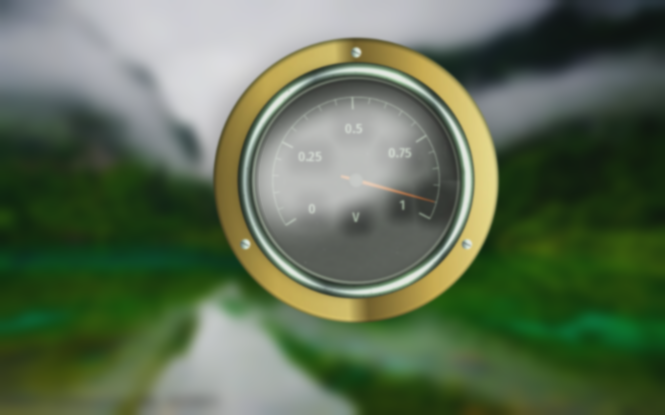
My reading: 0.95,V
